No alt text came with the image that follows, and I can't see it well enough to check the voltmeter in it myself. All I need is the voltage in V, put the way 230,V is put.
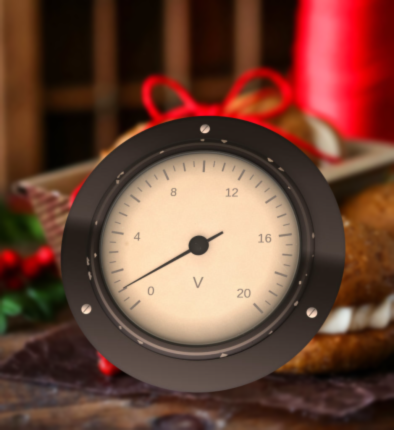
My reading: 1,V
